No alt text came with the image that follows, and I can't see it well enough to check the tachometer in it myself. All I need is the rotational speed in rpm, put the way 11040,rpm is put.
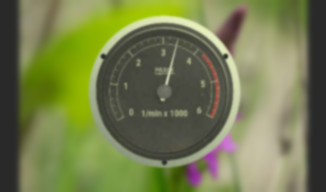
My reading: 3400,rpm
